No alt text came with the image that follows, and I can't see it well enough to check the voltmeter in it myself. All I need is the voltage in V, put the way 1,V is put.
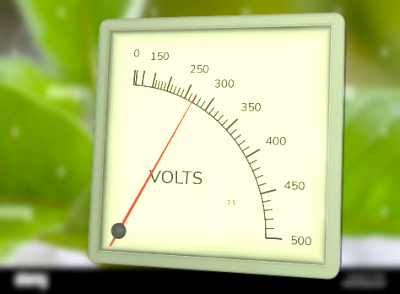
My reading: 270,V
